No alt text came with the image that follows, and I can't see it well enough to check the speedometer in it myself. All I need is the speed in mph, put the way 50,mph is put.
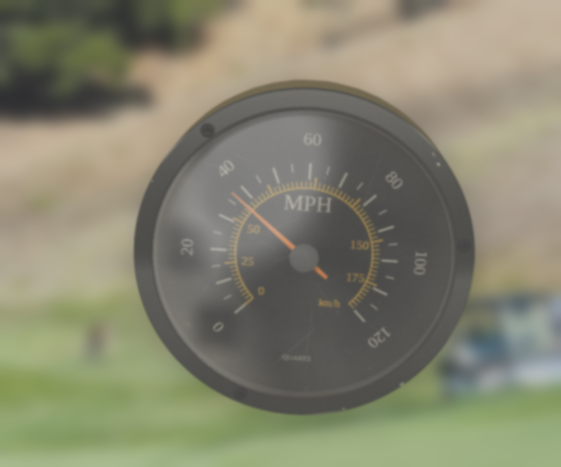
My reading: 37.5,mph
